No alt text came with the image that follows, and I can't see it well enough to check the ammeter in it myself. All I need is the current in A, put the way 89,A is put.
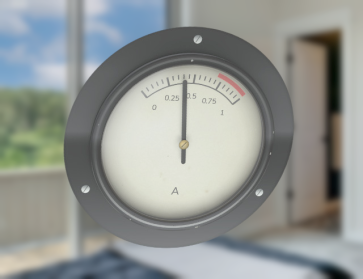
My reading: 0.4,A
